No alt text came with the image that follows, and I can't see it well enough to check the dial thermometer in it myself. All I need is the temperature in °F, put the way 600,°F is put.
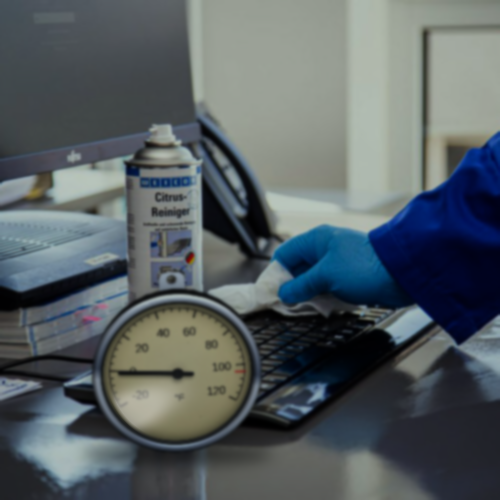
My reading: 0,°F
